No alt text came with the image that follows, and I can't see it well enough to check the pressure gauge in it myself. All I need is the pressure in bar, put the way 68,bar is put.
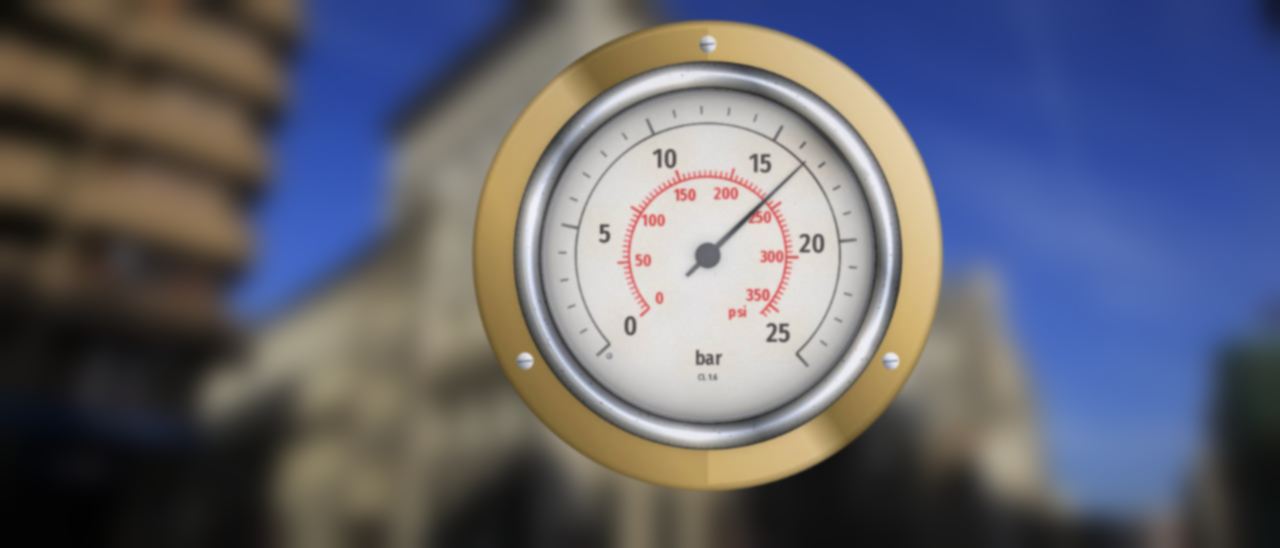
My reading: 16.5,bar
